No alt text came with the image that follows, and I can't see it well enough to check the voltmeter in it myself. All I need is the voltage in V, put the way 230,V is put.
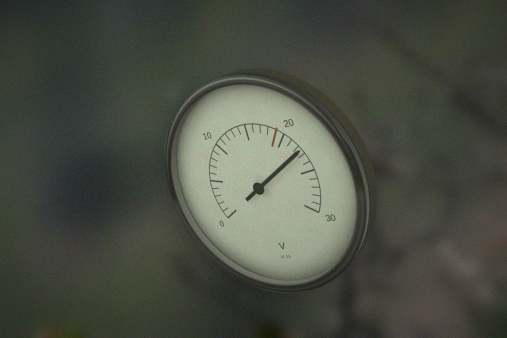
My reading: 22.5,V
